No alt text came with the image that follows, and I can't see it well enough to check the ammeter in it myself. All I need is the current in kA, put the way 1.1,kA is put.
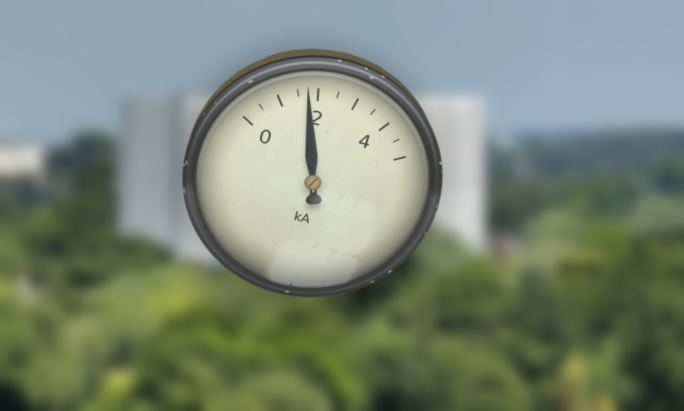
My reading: 1.75,kA
